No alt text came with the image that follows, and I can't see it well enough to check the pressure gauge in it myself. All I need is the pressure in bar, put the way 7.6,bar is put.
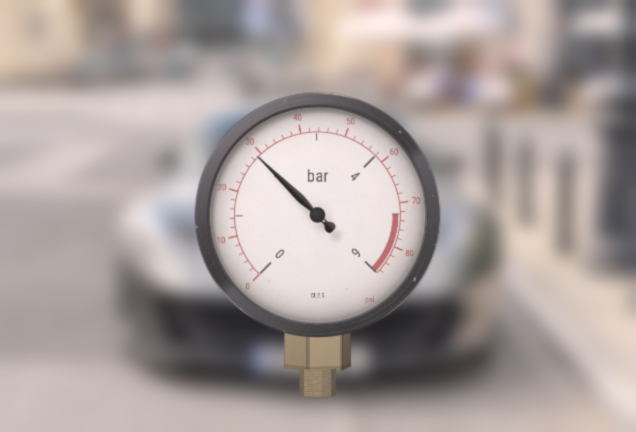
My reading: 2,bar
